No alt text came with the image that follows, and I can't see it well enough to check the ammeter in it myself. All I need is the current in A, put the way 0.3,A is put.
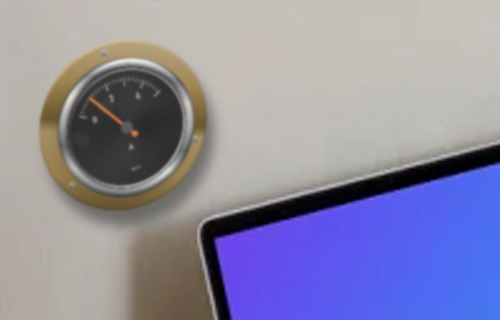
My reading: 1,A
